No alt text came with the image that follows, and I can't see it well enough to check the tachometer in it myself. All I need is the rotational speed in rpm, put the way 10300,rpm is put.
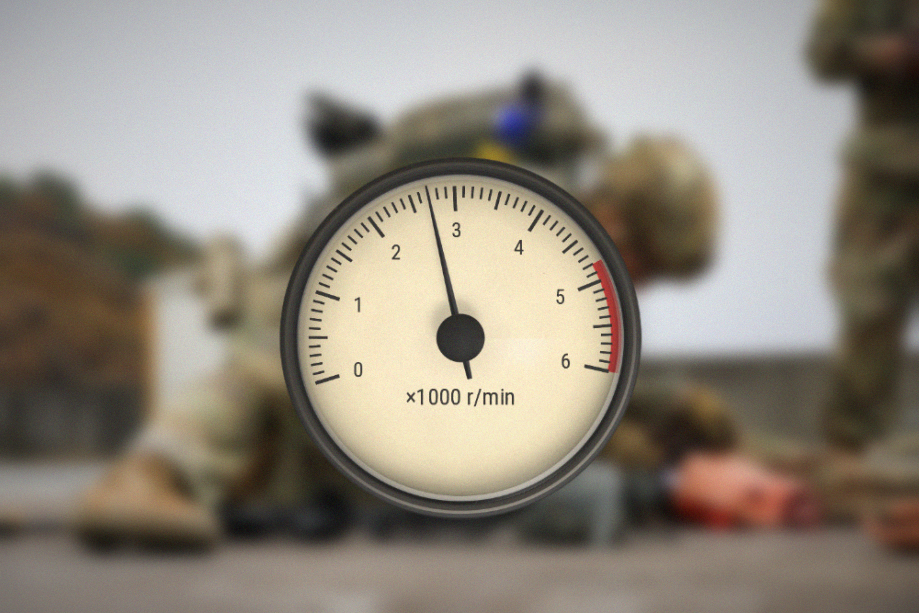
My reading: 2700,rpm
